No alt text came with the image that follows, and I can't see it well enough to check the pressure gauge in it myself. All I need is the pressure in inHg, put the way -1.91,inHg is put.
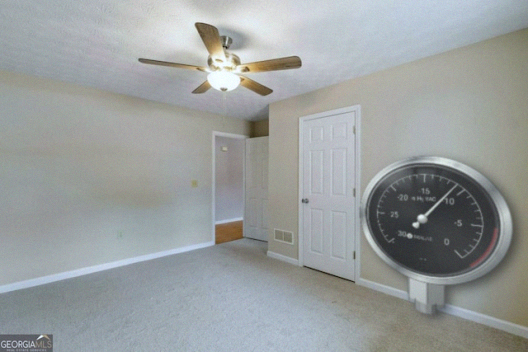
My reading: -11,inHg
